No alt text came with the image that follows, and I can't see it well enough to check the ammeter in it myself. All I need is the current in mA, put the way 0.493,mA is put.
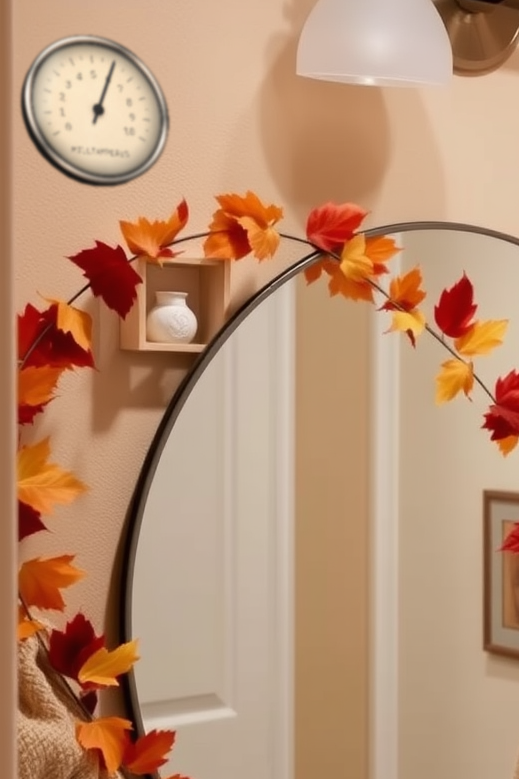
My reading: 6,mA
